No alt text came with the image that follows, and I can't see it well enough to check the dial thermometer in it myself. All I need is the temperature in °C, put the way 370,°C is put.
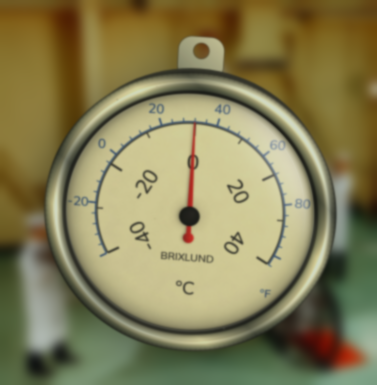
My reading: 0,°C
